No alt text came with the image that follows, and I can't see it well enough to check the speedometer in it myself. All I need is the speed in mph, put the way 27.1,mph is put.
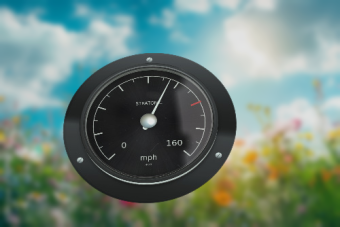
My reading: 95,mph
